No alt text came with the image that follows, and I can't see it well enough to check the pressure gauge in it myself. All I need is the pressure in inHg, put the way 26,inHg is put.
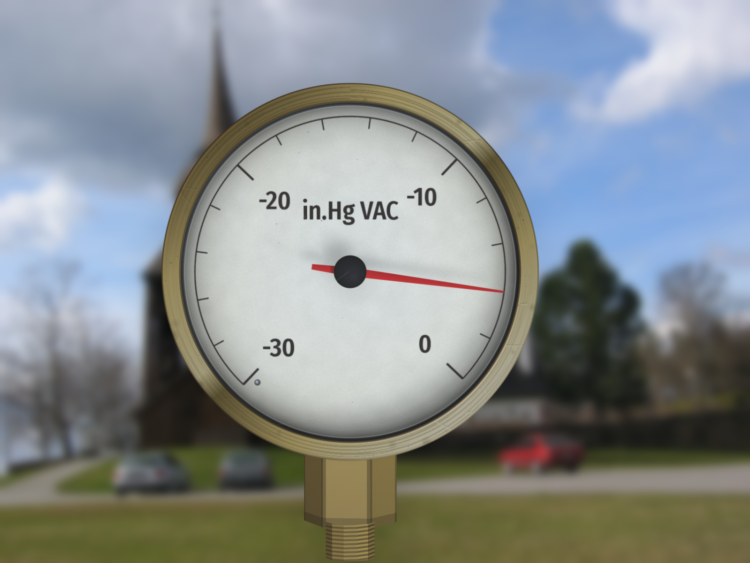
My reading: -4,inHg
